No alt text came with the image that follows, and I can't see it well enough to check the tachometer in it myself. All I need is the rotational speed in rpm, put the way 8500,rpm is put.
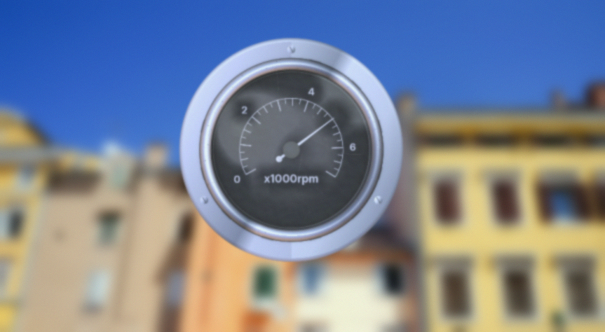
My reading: 5000,rpm
